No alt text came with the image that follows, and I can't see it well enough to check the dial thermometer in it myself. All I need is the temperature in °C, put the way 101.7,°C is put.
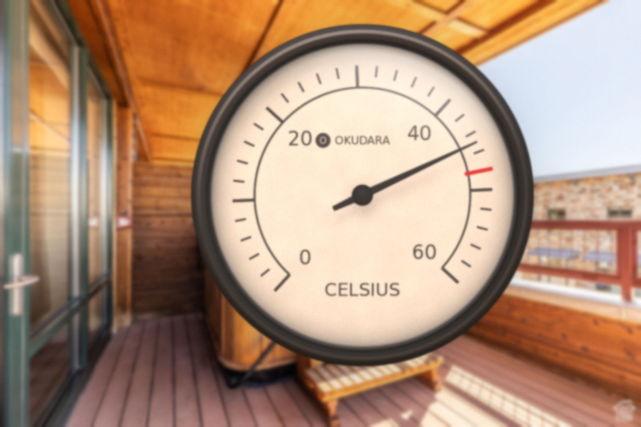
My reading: 45,°C
